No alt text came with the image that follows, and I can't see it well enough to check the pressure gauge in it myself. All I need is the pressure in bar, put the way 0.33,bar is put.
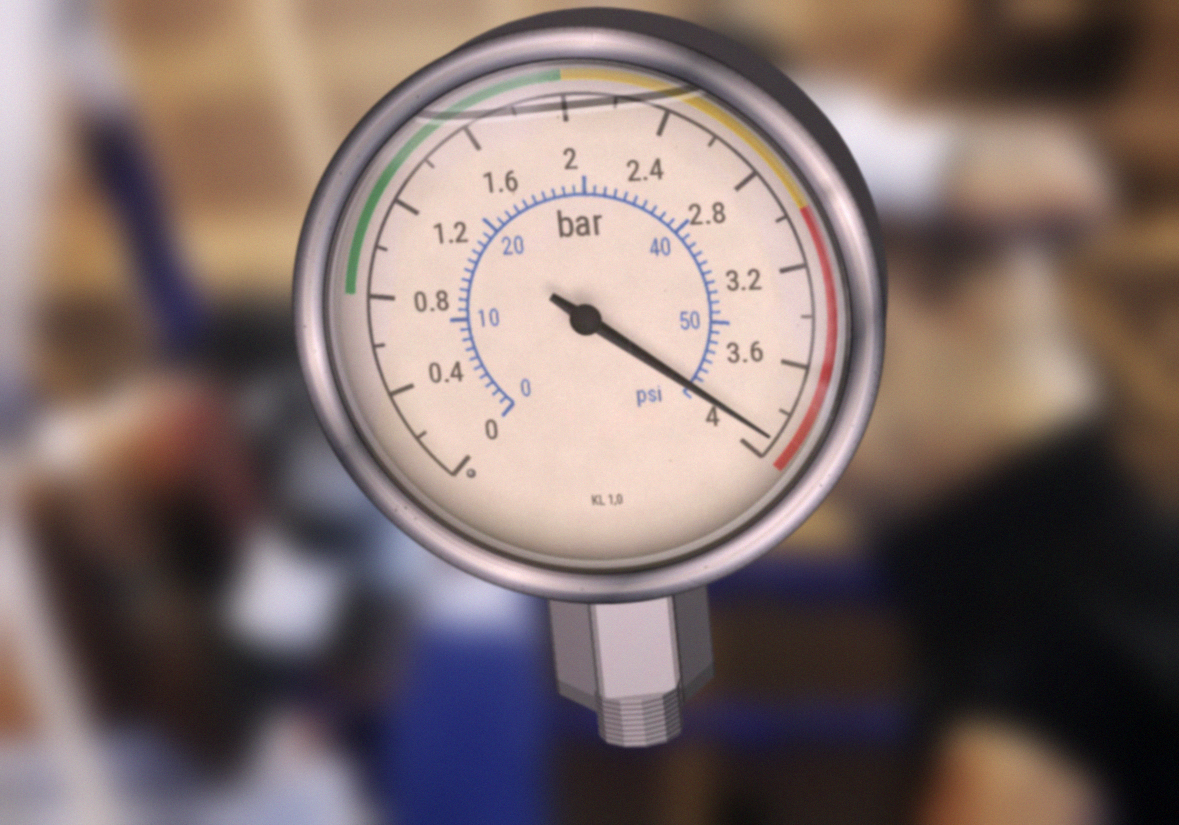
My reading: 3.9,bar
